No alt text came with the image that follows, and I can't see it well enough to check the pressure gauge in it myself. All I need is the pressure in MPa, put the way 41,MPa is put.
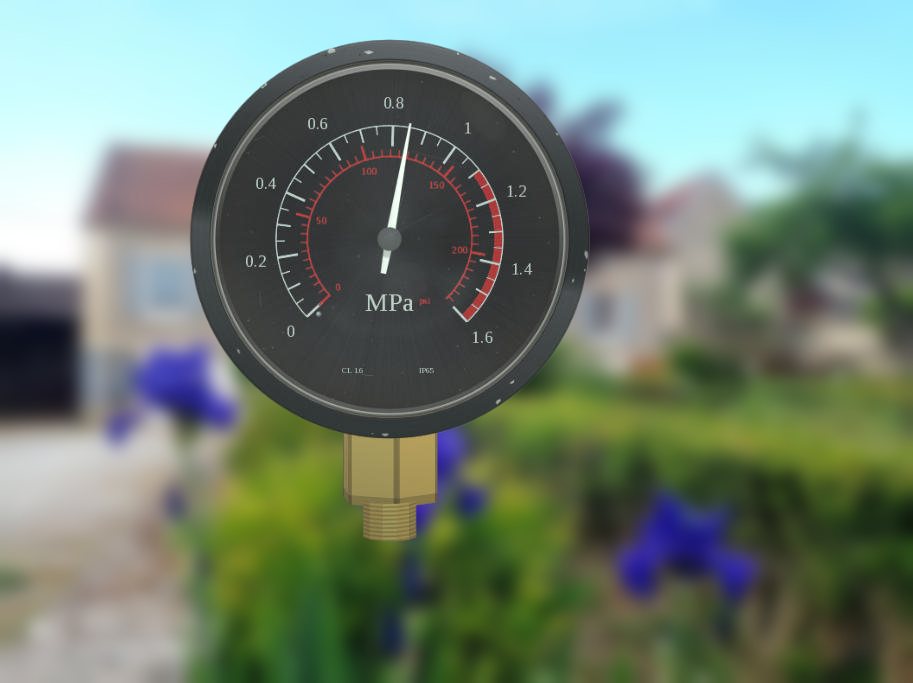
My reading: 0.85,MPa
